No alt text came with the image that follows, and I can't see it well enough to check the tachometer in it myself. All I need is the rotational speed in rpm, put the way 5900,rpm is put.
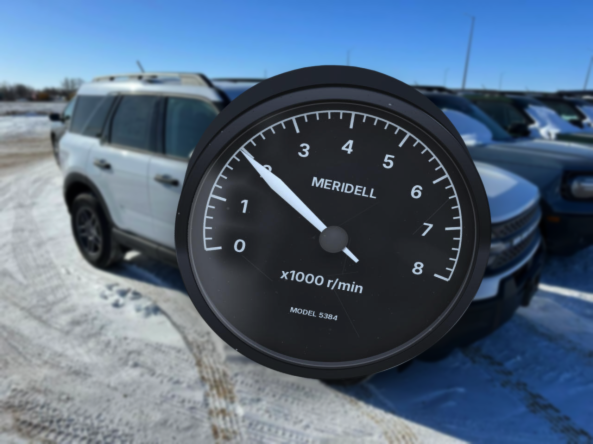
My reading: 2000,rpm
